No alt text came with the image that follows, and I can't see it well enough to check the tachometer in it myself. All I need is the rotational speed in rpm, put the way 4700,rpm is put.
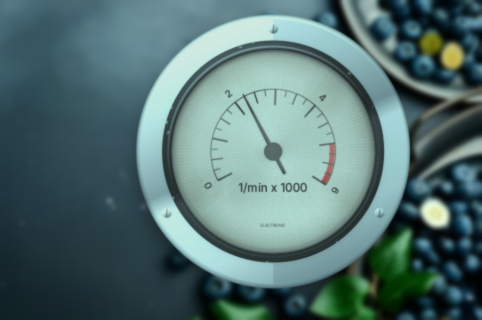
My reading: 2250,rpm
